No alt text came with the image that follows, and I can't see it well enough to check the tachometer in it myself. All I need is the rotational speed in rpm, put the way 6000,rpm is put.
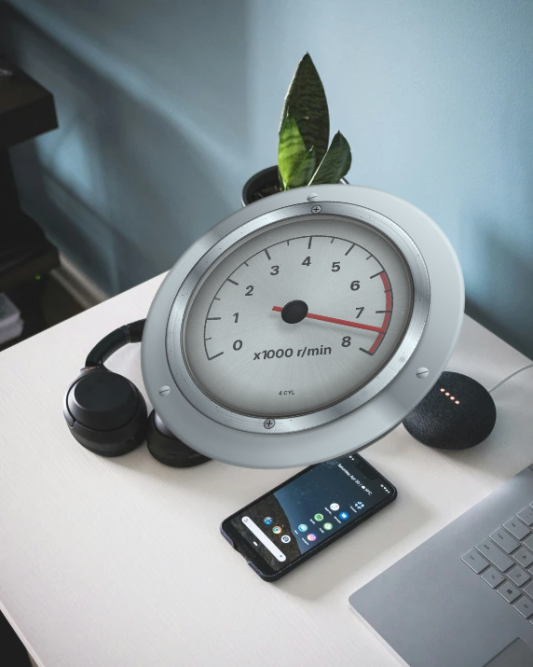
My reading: 7500,rpm
